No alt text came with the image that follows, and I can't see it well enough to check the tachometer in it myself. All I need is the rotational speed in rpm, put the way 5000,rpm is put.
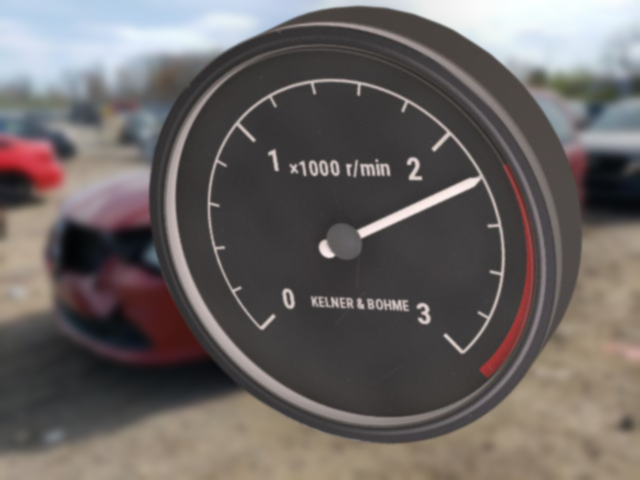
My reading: 2200,rpm
